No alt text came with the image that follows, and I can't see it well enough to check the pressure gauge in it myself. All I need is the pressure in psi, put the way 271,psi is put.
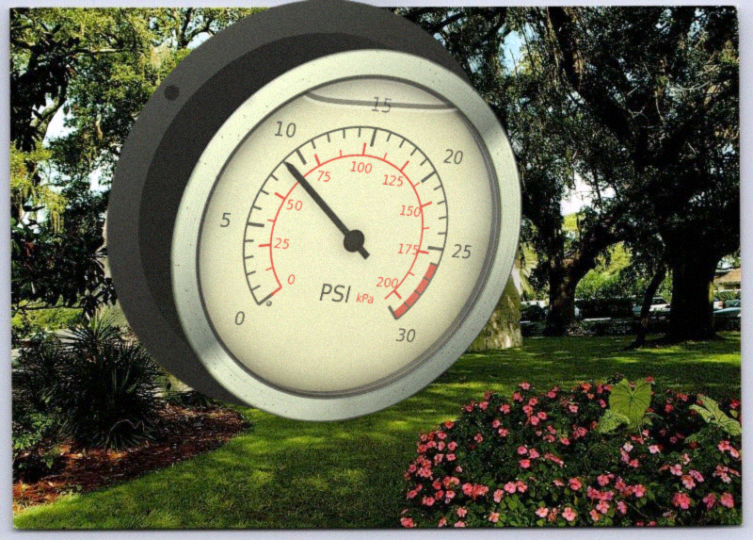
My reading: 9,psi
